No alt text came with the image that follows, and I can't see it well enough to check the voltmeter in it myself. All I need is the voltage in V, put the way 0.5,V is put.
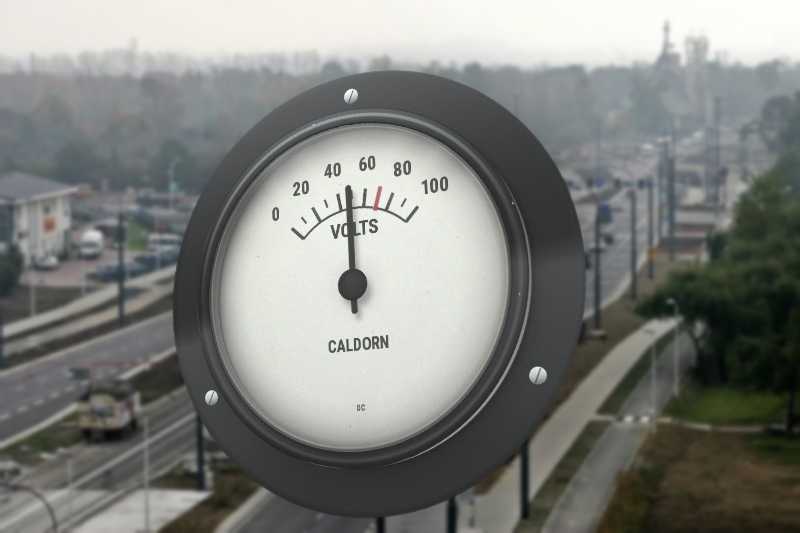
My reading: 50,V
